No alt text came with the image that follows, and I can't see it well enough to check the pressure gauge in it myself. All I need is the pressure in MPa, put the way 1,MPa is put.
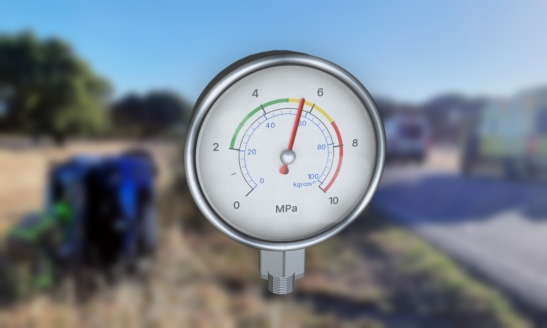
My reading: 5.5,MPa
